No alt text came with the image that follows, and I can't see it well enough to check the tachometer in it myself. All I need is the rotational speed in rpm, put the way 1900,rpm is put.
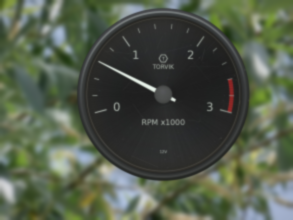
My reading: 600,rpm
